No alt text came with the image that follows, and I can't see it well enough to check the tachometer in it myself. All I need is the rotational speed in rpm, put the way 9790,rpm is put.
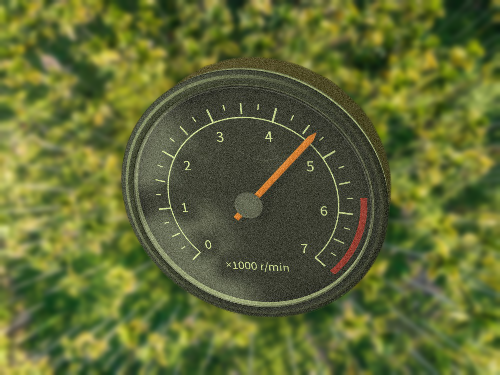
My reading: 4625,rpm
